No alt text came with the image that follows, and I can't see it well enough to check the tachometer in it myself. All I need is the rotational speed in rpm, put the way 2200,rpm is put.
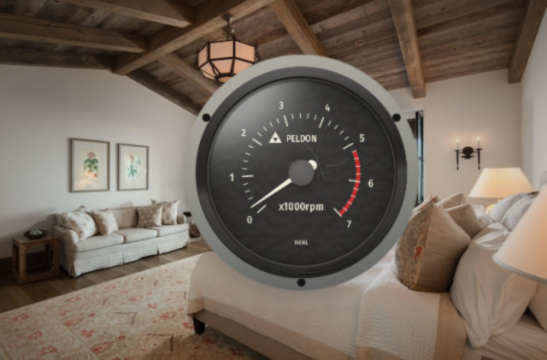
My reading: 200,rpm
